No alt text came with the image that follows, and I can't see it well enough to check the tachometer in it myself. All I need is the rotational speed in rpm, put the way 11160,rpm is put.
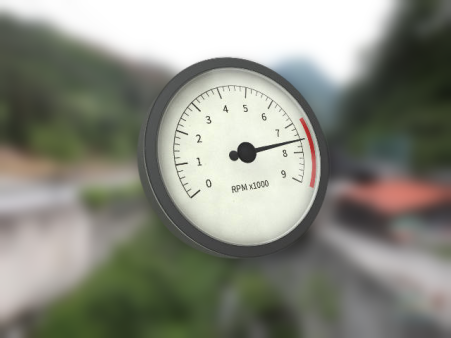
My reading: 7600,rpm
